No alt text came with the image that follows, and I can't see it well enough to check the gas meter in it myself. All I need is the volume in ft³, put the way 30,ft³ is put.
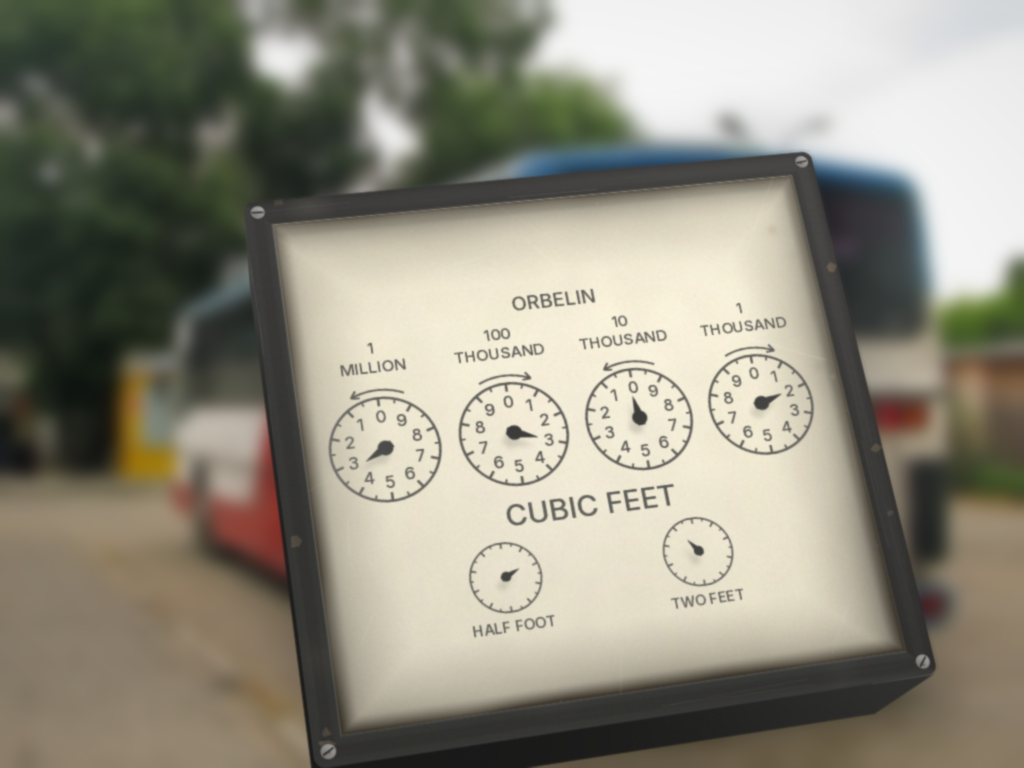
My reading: 330200,ft³
